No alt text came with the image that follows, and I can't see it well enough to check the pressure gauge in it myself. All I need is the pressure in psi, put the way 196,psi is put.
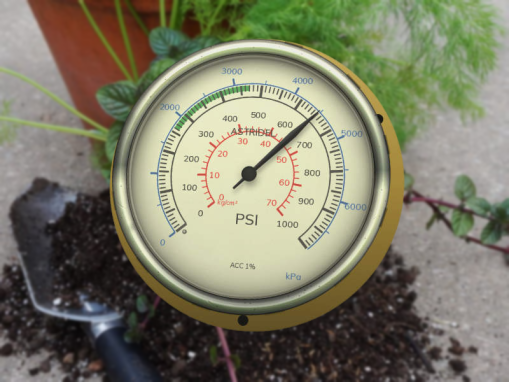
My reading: 650,psi
